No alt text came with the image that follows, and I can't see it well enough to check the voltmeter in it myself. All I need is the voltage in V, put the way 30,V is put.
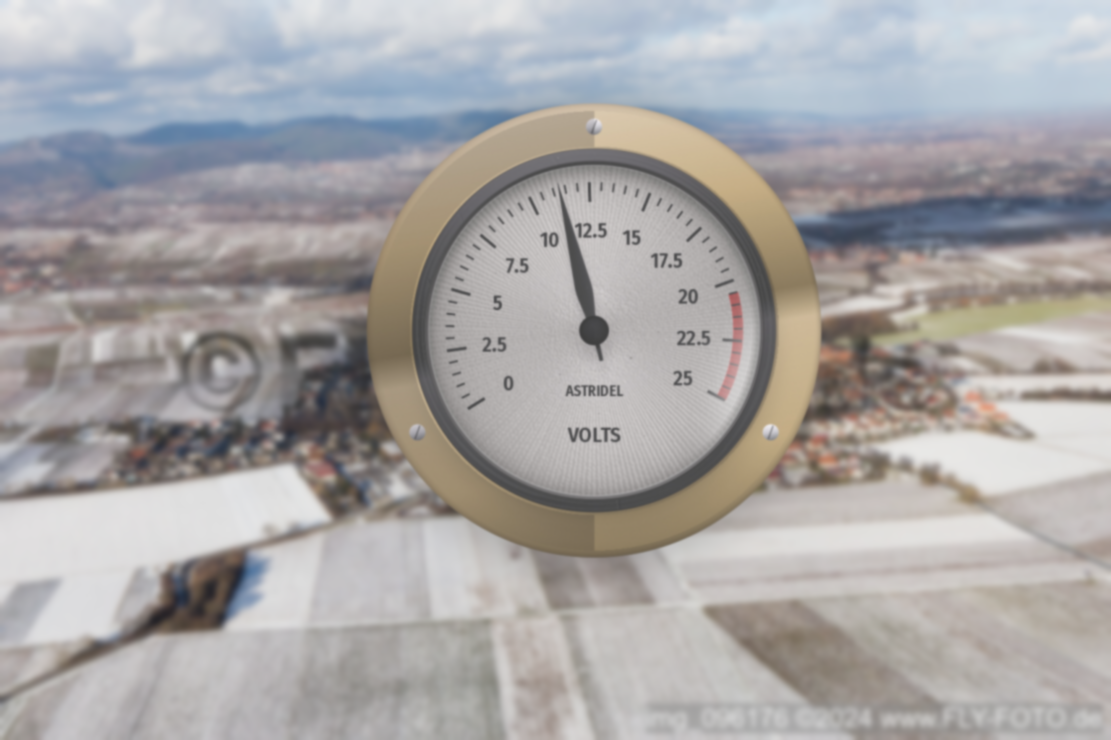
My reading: 11.25,V
